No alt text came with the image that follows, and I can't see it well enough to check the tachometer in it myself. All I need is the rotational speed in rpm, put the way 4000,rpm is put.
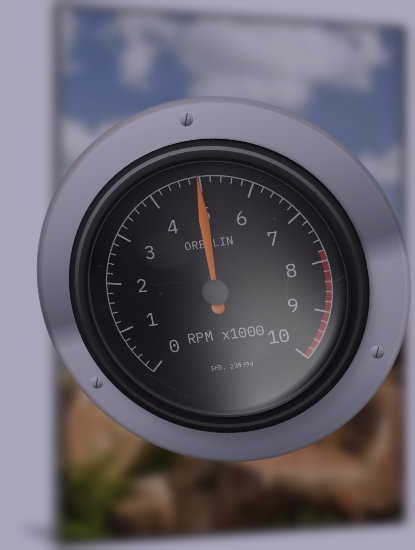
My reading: 5000,rpm
